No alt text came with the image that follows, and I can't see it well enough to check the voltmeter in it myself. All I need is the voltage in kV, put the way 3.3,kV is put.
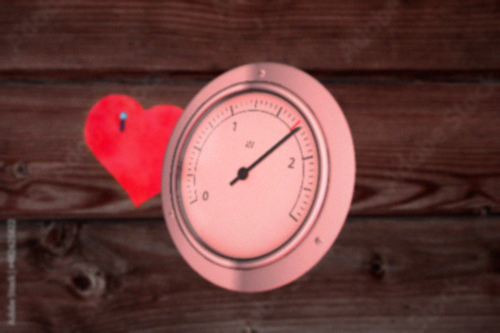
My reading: 1.75,kV
